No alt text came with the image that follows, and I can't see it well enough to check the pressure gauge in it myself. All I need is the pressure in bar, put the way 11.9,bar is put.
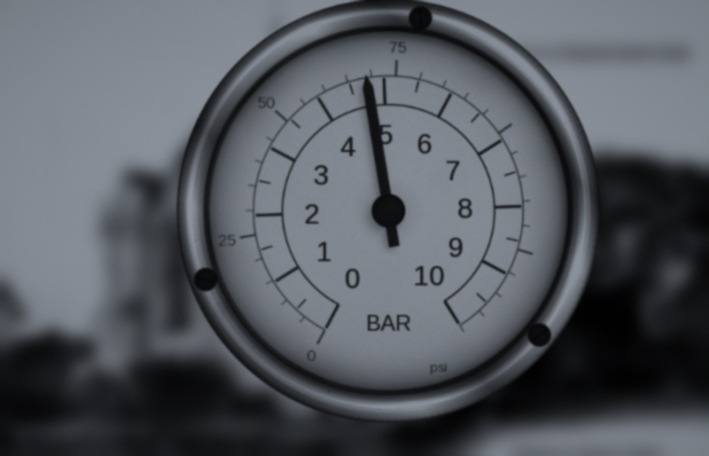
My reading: 4.75,bar
